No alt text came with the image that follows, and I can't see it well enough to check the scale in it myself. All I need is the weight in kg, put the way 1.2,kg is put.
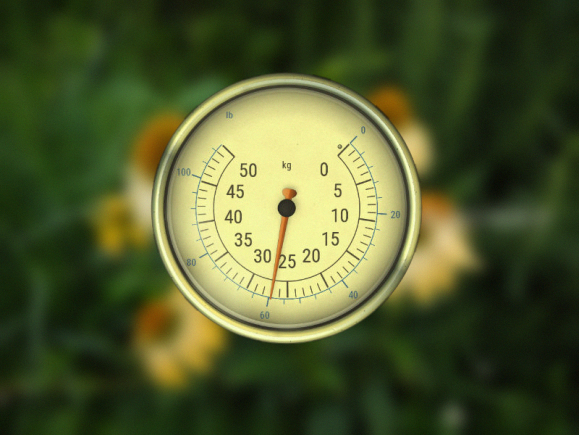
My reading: 27,kg
